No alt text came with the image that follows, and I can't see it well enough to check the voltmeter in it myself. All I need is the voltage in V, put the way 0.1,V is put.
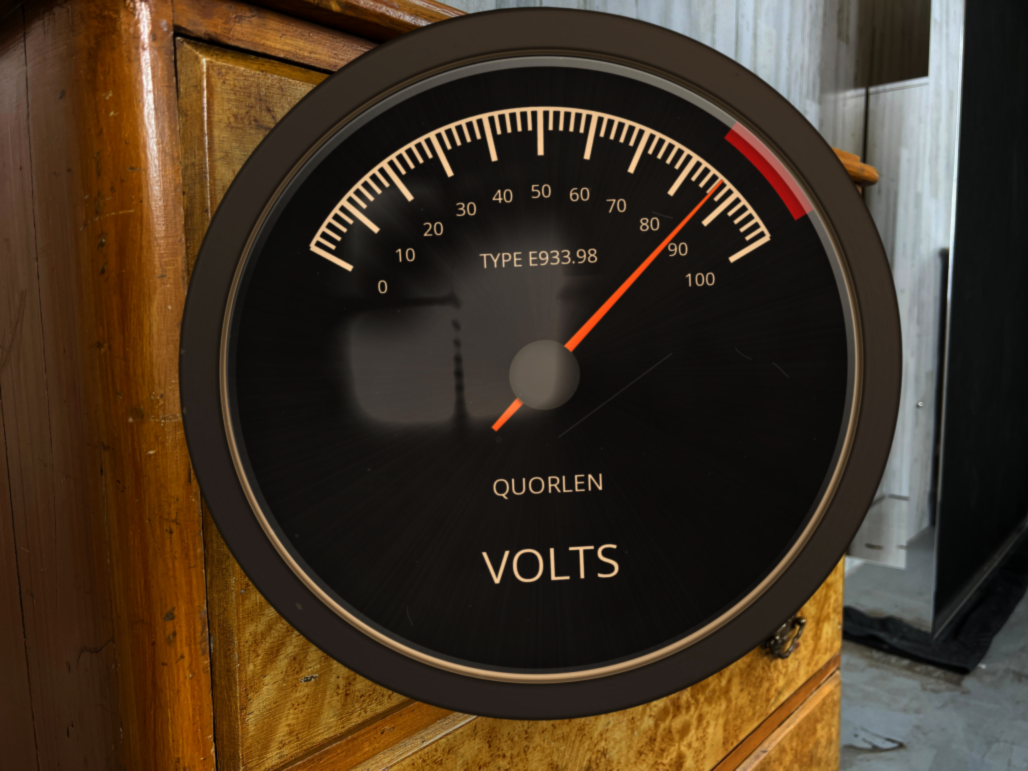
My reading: 86,V
